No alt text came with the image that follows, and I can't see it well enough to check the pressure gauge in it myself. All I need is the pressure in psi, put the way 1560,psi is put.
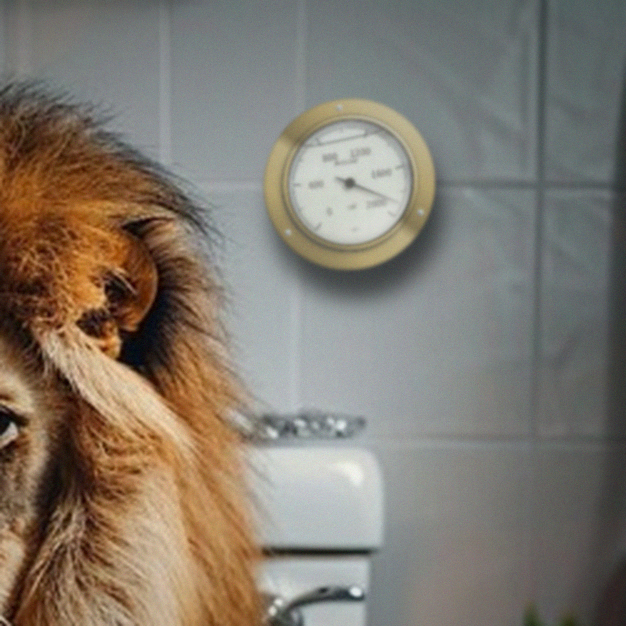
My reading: 1900,psi
